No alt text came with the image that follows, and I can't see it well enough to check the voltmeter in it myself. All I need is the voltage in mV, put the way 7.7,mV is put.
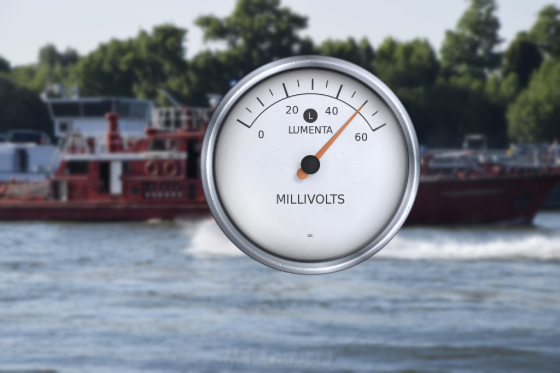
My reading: 50,mV
